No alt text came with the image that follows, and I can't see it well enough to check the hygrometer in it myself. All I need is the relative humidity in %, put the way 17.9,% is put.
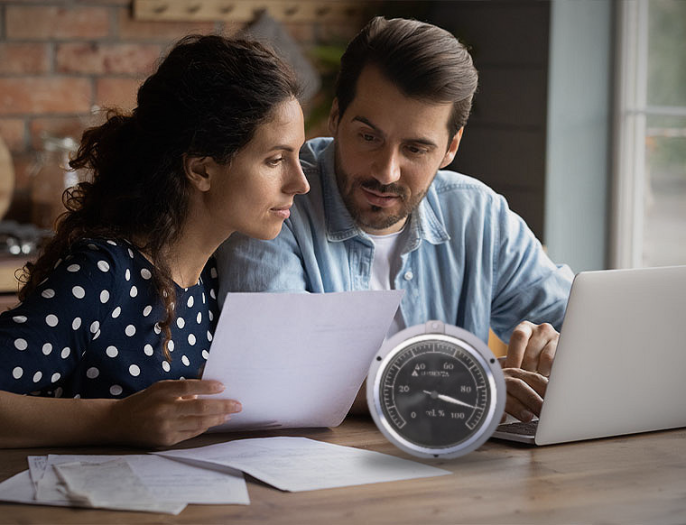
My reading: 90,%
